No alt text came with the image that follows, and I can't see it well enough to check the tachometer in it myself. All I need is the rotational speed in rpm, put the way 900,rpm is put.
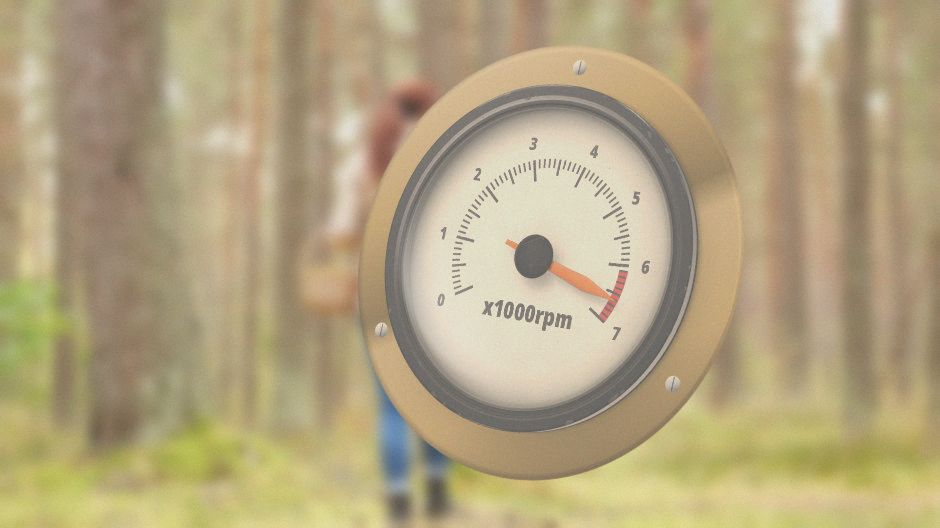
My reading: 6600,rpm
